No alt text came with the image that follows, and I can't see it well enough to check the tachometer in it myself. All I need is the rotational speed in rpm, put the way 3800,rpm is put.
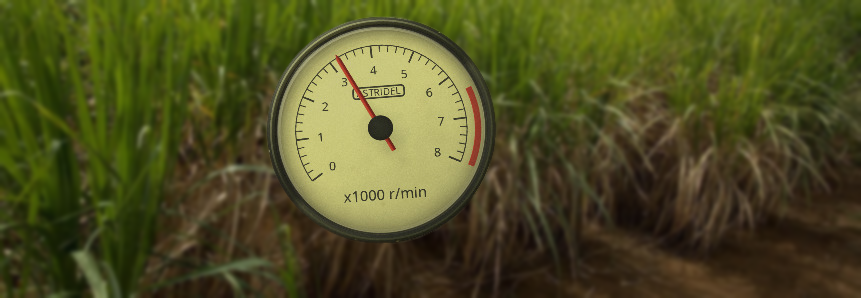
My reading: 3200,rpm
